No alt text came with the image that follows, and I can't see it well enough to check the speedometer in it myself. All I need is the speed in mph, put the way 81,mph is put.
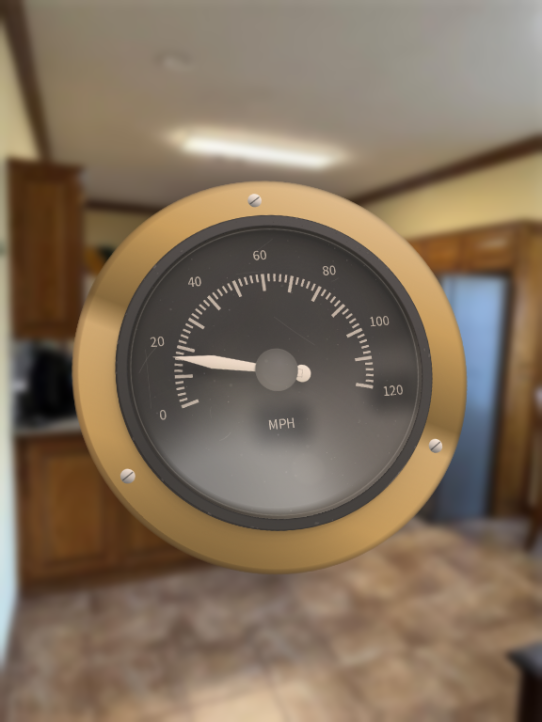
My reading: 16,mph
